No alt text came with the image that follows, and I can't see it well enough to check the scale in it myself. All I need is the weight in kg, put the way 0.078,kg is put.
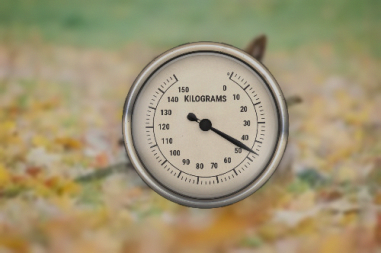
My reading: 46,kg
